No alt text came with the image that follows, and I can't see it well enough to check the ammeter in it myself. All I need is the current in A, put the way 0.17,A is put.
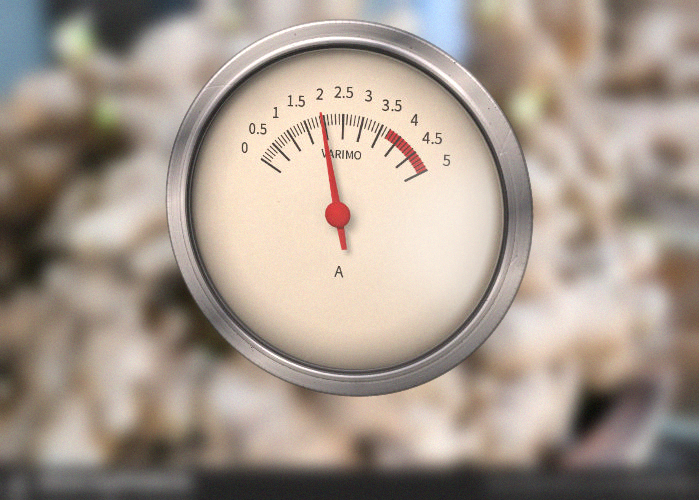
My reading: 2,A
